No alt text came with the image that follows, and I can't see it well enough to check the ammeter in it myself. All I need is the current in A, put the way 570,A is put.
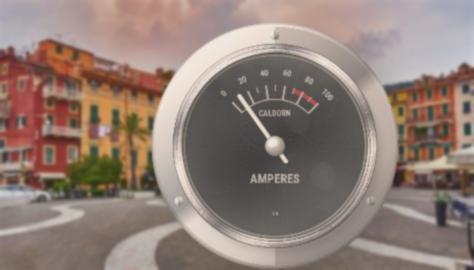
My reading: 10,A
